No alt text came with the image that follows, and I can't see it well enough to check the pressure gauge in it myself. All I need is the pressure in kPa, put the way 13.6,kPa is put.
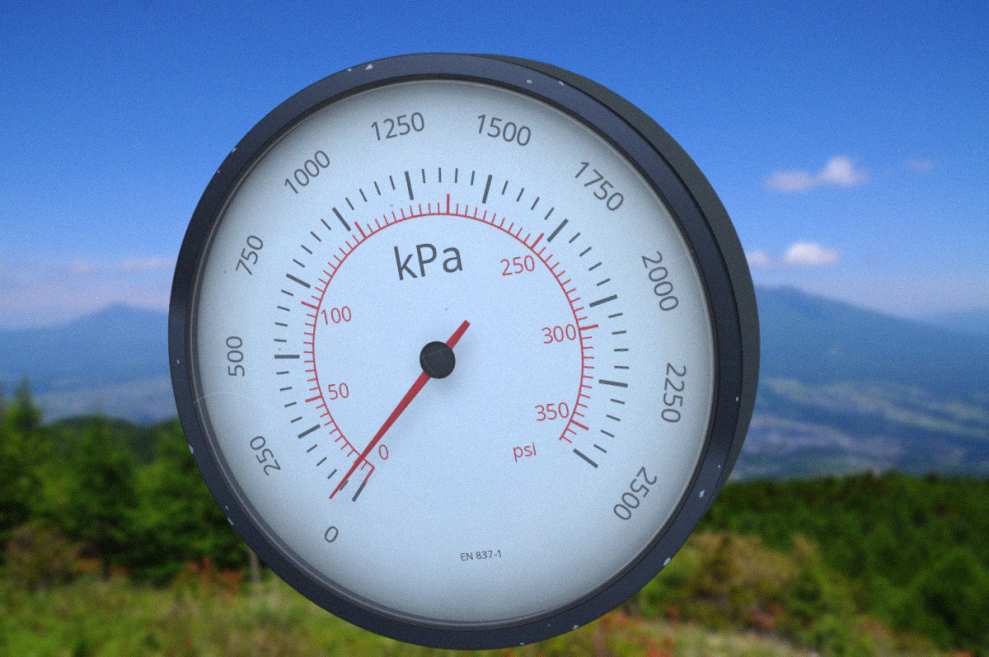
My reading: 50,kPa
